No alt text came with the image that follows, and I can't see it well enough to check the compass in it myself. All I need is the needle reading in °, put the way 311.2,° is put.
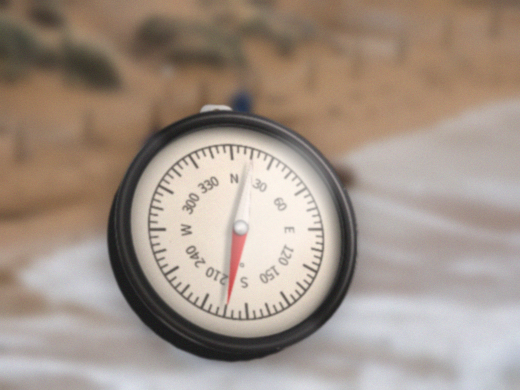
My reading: 195,°
